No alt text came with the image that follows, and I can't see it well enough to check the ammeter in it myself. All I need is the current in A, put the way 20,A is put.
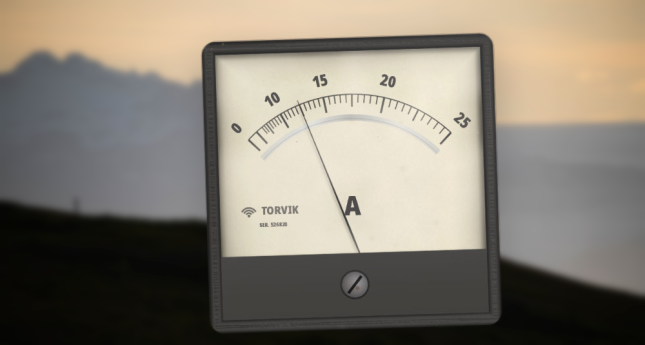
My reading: 12.5,A
